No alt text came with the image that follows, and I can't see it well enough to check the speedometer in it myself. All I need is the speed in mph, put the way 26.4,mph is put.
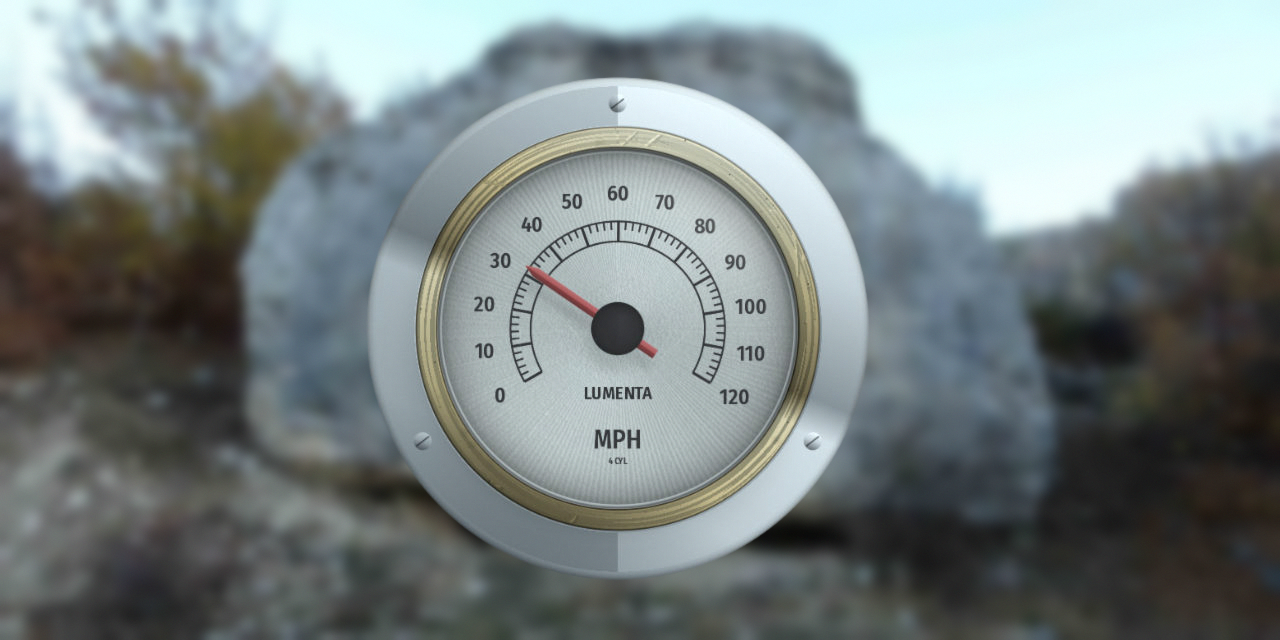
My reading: 32,mph
